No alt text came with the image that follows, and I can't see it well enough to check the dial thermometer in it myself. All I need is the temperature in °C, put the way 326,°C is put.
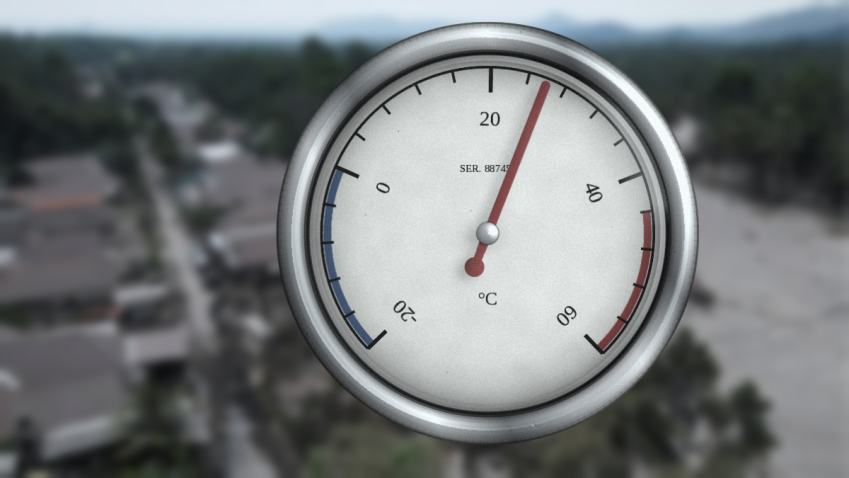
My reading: 26,°C
